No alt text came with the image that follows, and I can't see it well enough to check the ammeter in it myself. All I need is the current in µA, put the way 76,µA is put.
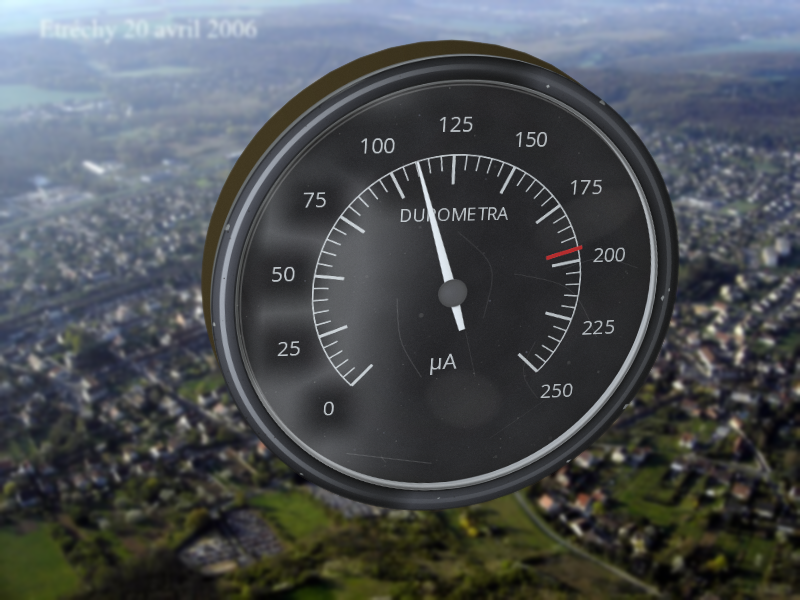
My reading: 110,µA
